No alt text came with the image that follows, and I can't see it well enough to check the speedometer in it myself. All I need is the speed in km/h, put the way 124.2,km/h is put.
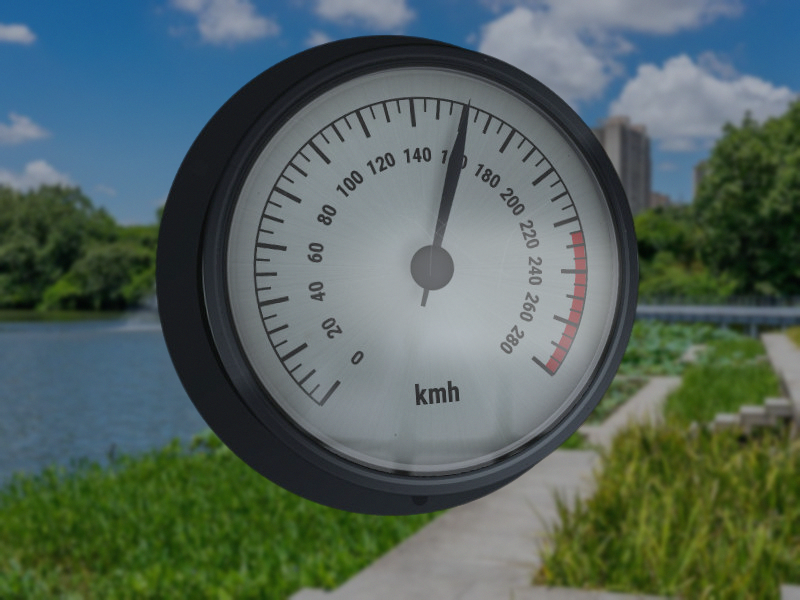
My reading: 160,km/h
